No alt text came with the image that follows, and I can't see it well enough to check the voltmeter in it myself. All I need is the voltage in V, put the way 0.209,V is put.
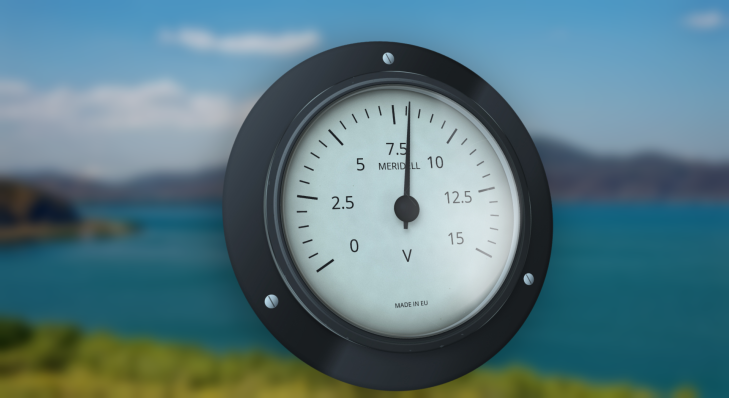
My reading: 8,V
